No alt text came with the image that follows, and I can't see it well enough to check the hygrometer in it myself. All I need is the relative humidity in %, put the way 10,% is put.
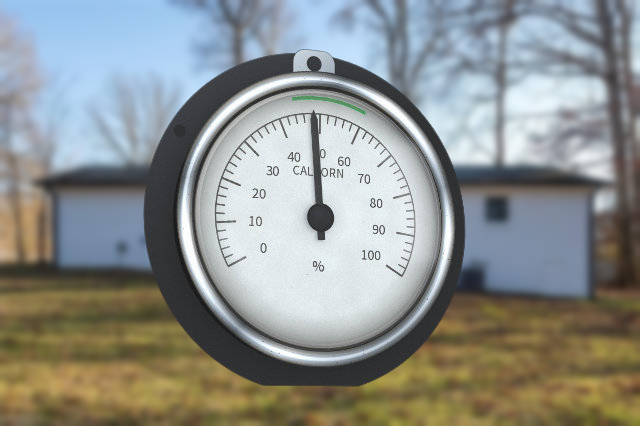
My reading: 48,%
